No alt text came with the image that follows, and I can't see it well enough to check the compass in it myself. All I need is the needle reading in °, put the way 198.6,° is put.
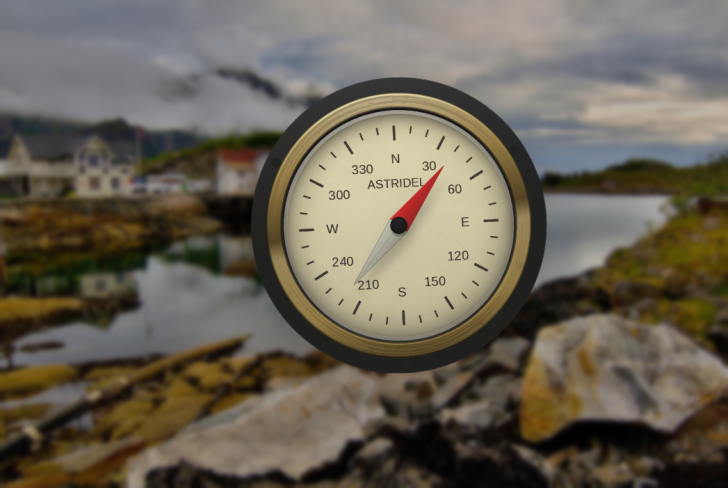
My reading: 40,°
